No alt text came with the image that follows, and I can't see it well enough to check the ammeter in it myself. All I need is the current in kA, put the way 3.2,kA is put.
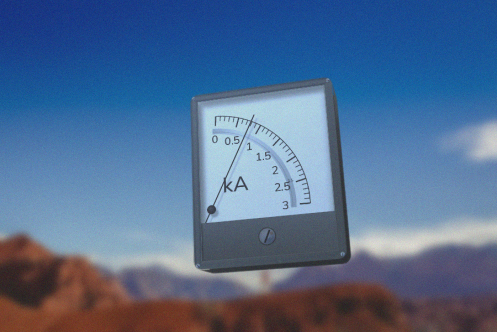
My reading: 0.8,kA
